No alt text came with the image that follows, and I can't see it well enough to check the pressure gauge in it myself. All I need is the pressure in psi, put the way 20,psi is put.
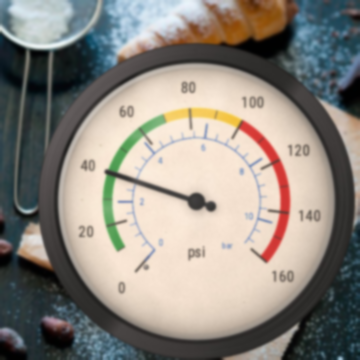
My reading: 40,psi
